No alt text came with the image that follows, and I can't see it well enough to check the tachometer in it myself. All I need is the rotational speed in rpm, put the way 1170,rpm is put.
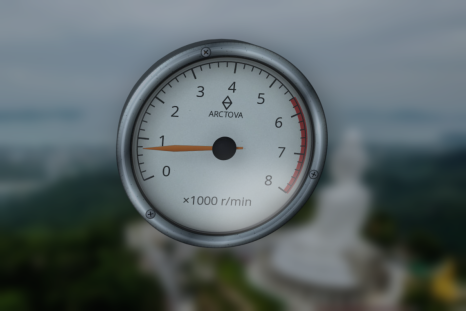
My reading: 800,rpm
